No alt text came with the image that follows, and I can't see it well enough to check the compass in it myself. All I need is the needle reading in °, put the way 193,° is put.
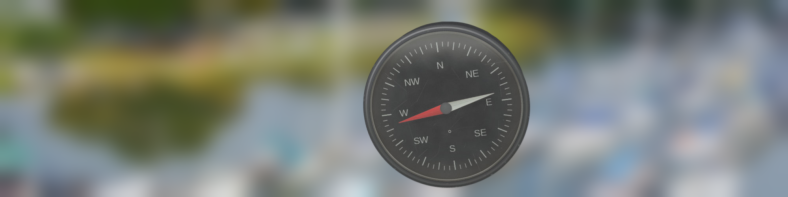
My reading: 260,°
